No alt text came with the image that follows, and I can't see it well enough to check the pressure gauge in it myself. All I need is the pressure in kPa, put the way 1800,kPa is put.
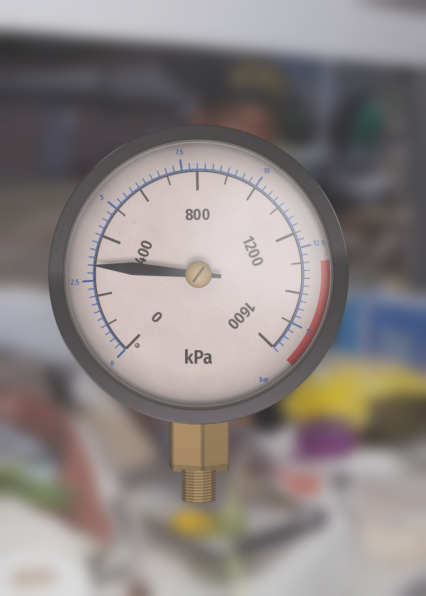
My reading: 300,kPa
